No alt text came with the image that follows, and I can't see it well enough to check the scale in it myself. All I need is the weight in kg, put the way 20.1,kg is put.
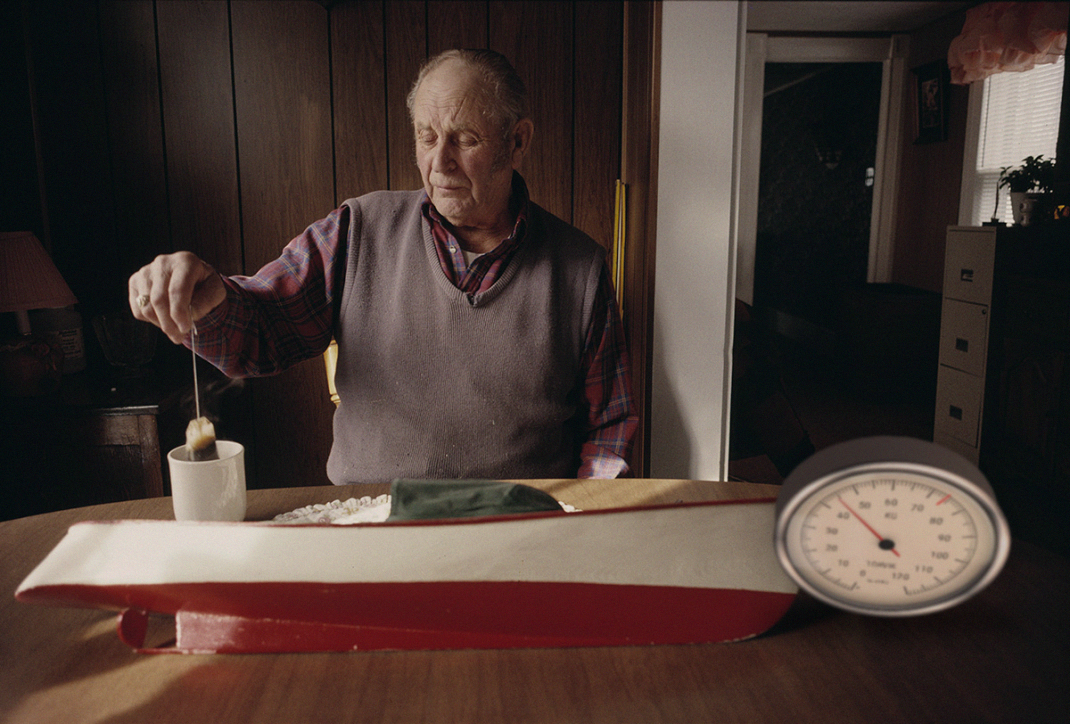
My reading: 45,kg
